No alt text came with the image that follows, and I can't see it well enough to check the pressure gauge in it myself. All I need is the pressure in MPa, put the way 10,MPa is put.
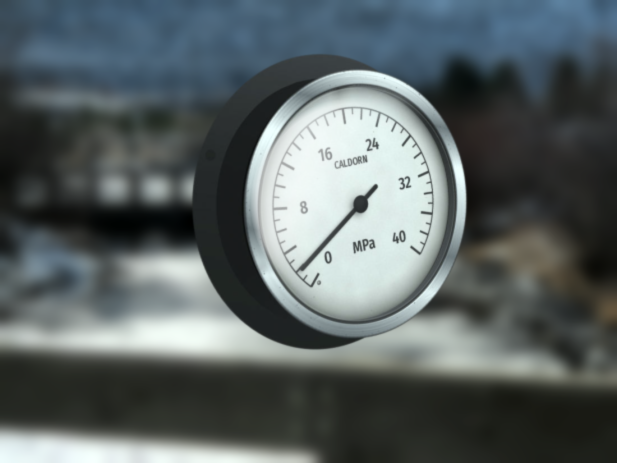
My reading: 2,MPa
